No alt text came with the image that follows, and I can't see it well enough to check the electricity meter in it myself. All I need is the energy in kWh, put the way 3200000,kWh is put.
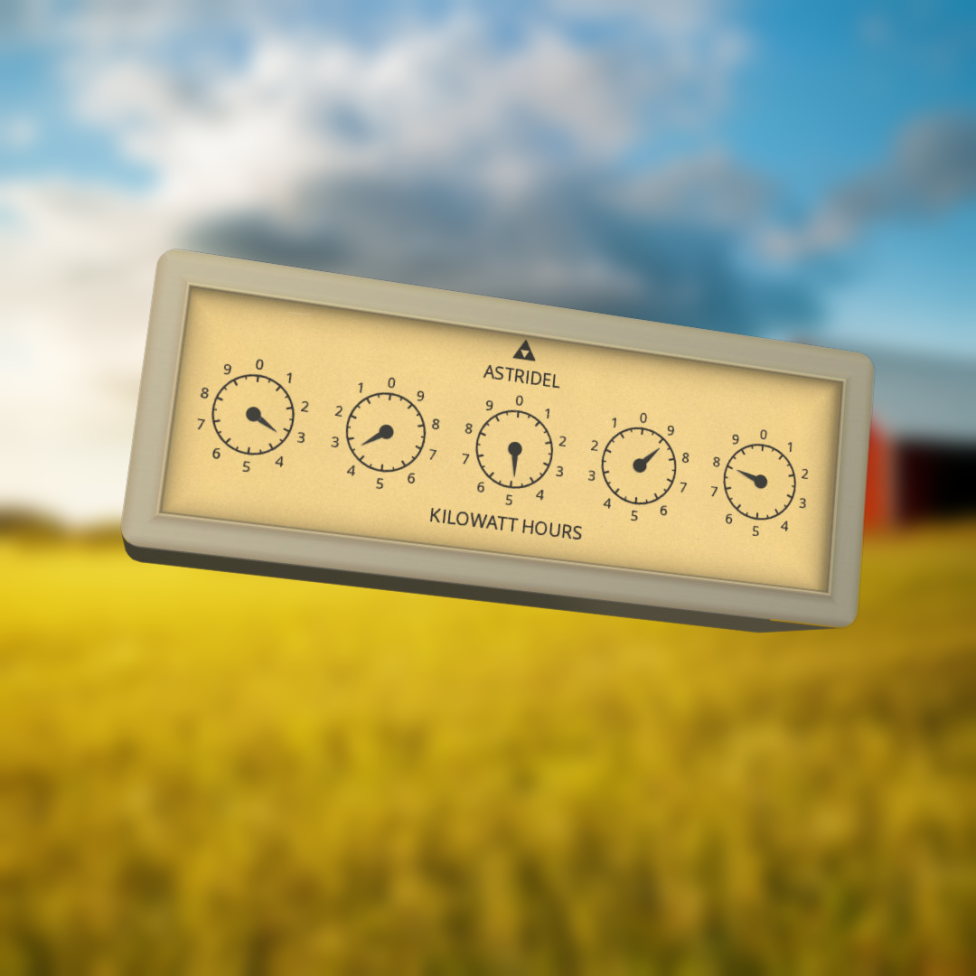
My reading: 33488,kWh
